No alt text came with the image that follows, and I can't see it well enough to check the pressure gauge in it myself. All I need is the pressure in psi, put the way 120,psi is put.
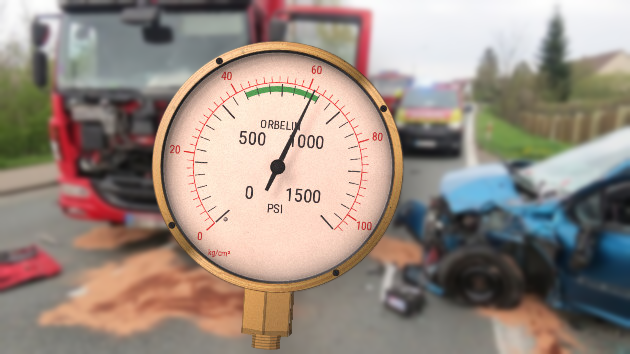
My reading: 875,psi
